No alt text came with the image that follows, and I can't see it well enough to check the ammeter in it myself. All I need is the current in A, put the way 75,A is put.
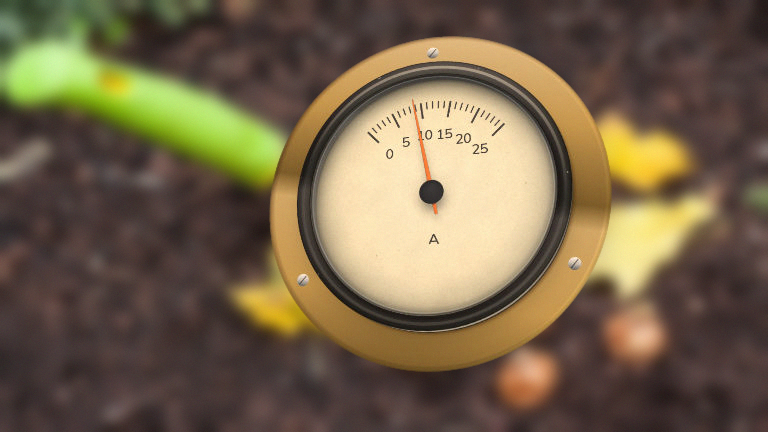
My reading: 9,A
